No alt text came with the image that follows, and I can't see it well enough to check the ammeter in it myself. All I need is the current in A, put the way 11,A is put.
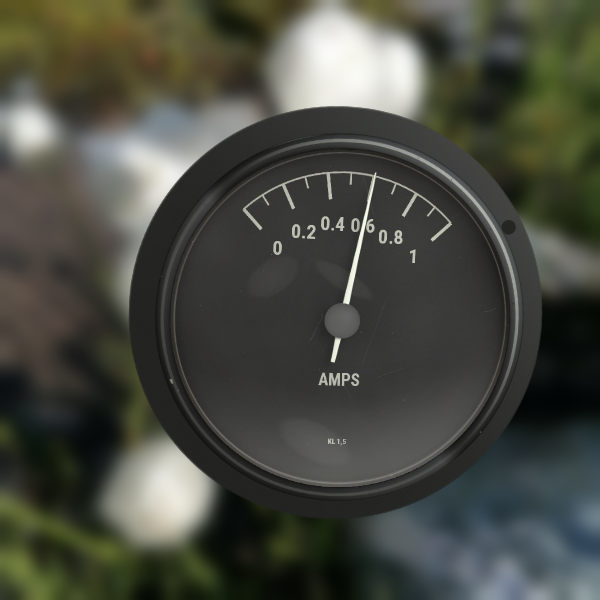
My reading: 0.6,A
